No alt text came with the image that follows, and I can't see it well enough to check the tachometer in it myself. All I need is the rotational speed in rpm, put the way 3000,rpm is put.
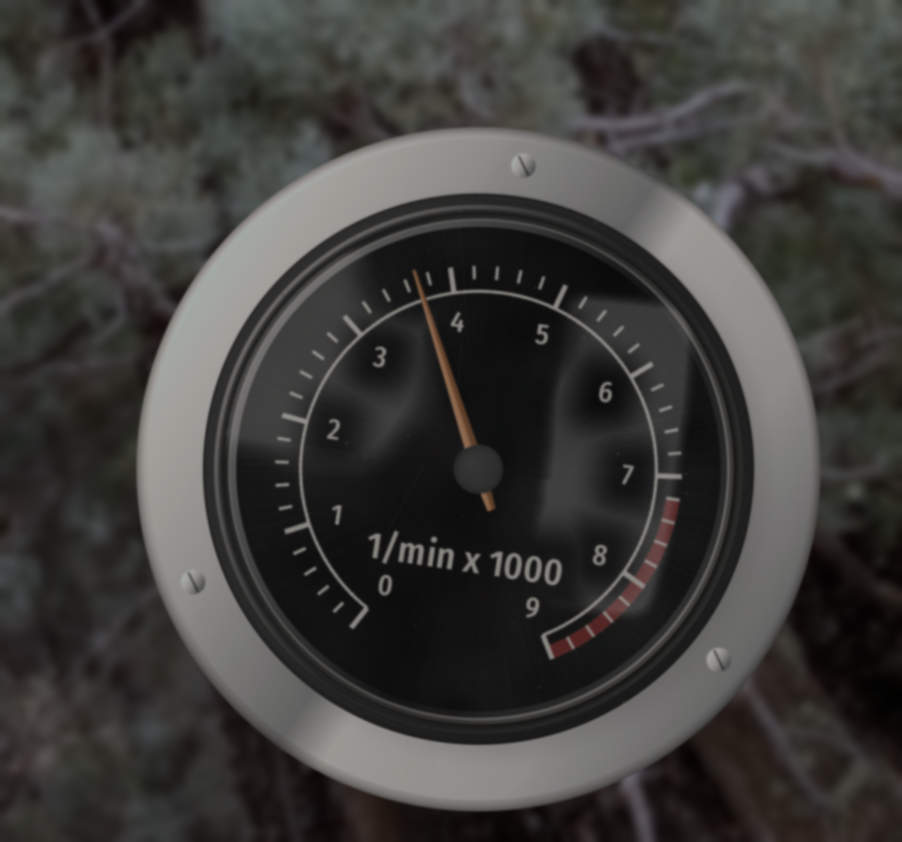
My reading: 3700,rpm
